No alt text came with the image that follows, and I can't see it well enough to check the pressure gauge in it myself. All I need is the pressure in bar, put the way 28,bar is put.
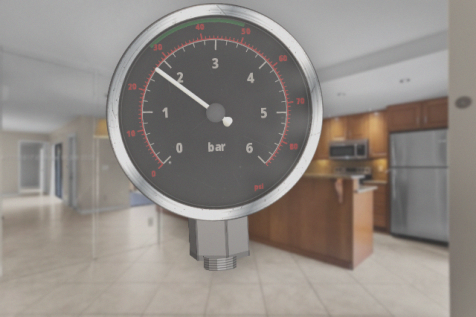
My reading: 1.8,bar
